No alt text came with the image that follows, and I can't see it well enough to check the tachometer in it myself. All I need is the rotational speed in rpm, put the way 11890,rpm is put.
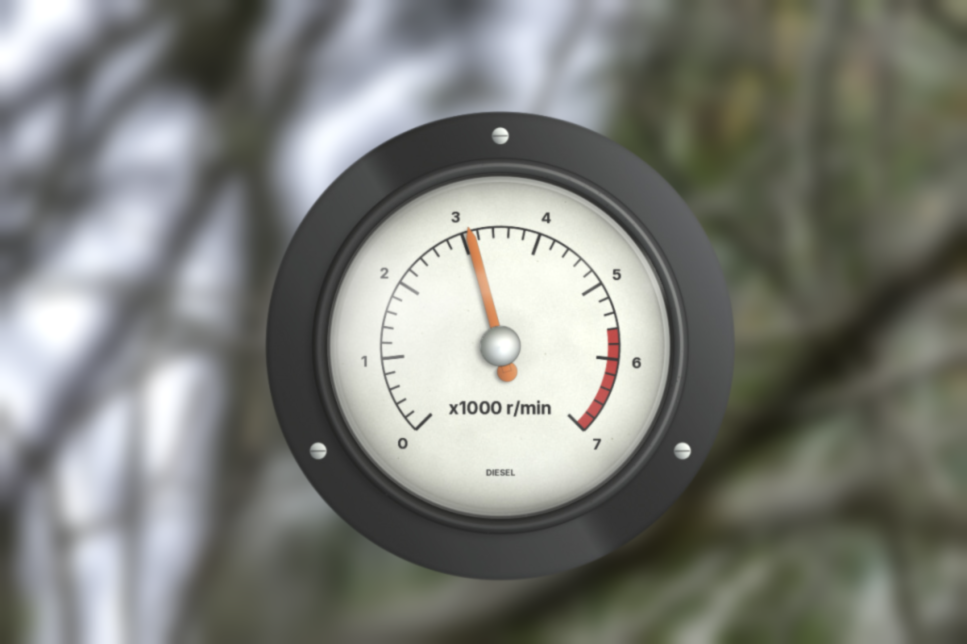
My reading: 3100,rpm
